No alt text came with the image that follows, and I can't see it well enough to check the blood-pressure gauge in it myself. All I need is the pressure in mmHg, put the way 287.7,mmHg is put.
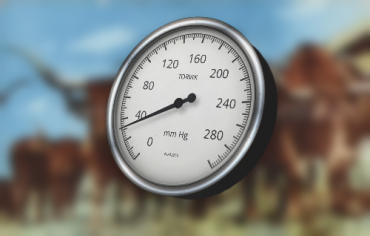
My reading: 30,mmHg
